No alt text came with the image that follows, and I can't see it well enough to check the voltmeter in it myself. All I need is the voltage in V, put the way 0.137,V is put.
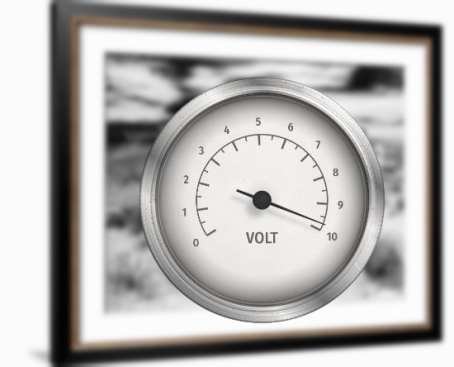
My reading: 9.75,V
